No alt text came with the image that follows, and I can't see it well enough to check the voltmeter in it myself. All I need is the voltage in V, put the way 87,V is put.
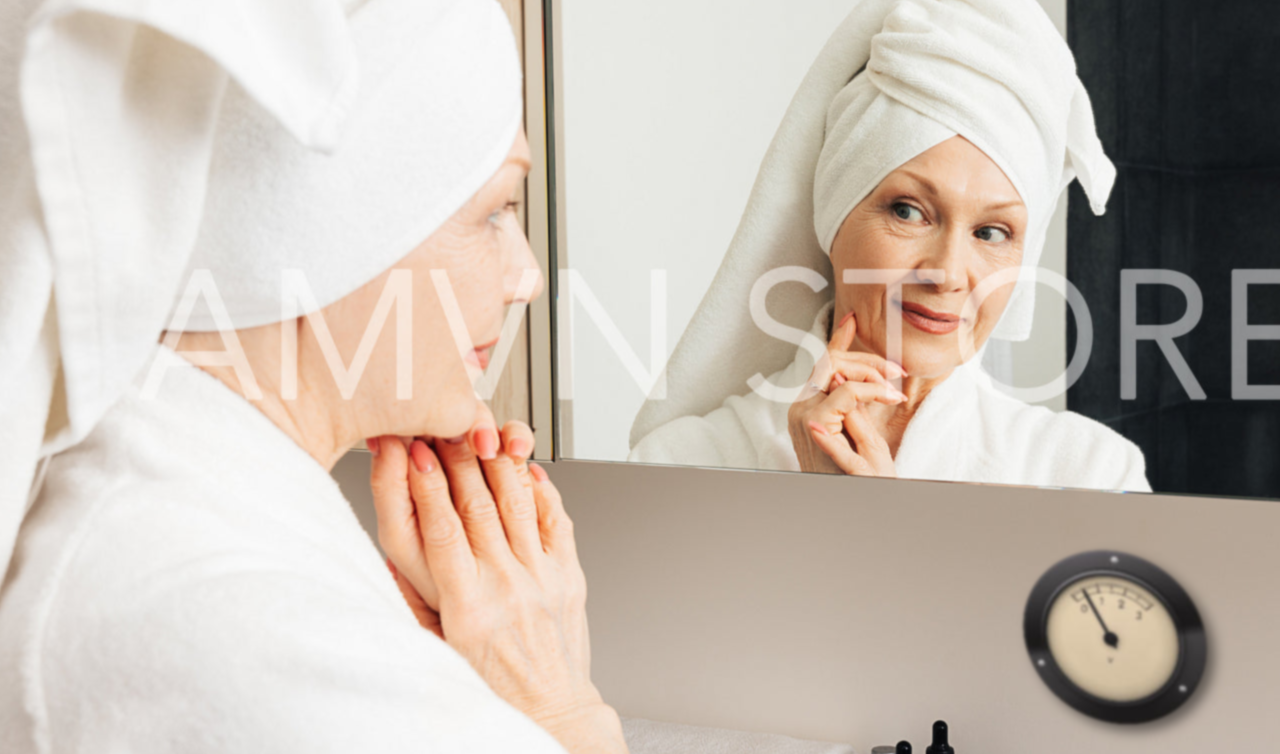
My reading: 0.5,V
